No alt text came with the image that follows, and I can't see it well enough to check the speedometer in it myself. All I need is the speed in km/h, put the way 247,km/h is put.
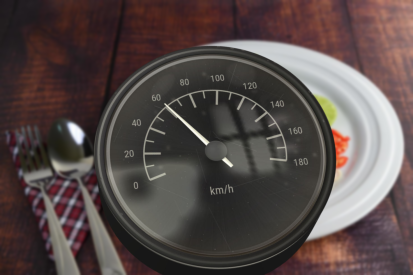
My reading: 60,km/h
